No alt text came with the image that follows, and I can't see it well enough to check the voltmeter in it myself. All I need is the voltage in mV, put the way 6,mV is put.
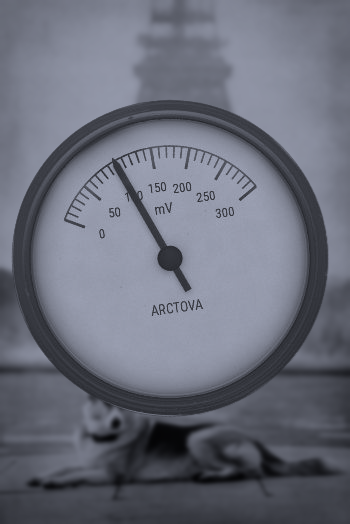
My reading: 100,mV
